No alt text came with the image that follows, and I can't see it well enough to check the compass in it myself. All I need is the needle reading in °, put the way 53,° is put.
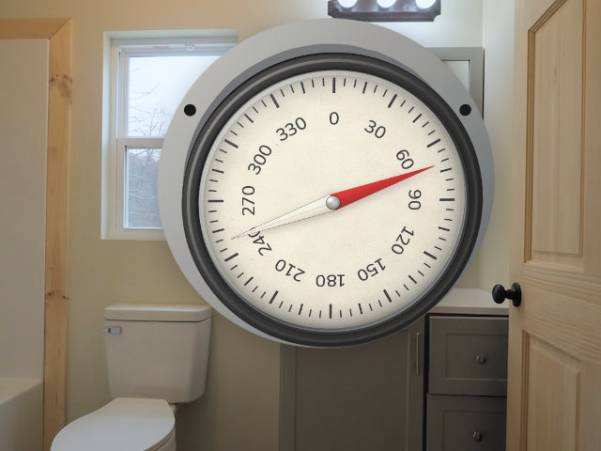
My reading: 70,°
